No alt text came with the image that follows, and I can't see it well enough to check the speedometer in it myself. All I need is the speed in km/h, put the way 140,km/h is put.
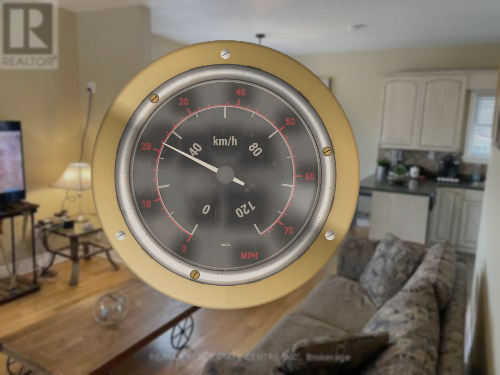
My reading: 35,km/h
